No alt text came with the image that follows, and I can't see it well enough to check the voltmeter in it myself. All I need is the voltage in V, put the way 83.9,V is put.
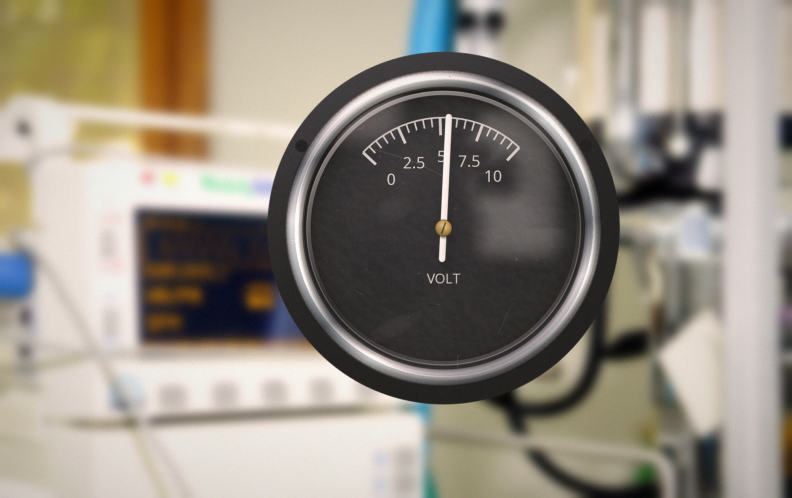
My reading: 5.5,V
